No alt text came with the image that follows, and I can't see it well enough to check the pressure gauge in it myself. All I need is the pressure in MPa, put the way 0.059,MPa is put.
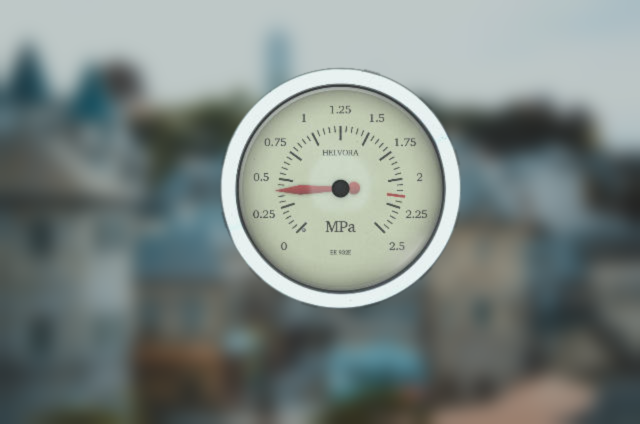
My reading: 0.4,MPa
